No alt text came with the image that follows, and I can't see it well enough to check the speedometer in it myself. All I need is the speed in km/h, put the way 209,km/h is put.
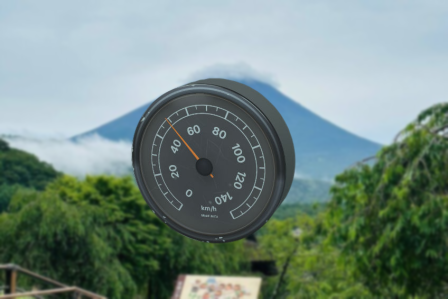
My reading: 50,km/h
